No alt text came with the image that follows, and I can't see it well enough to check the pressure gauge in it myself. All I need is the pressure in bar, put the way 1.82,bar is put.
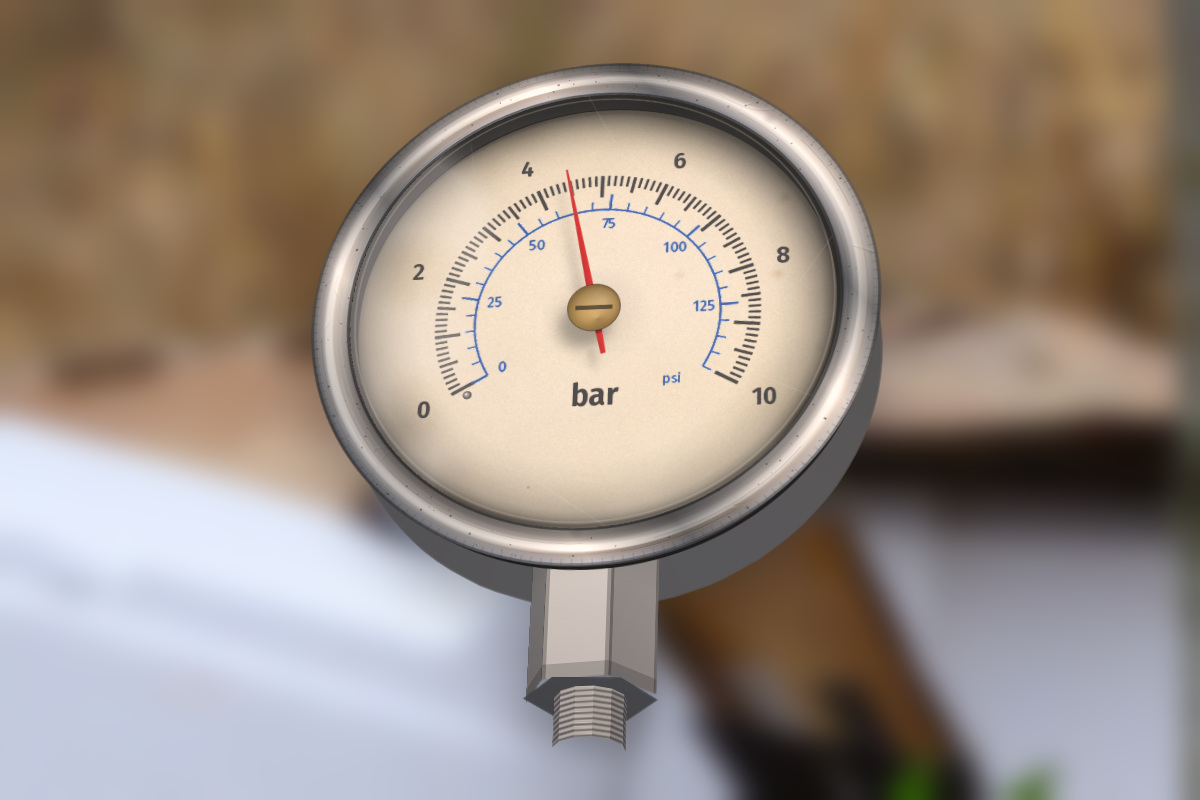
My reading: 4.5,bar
